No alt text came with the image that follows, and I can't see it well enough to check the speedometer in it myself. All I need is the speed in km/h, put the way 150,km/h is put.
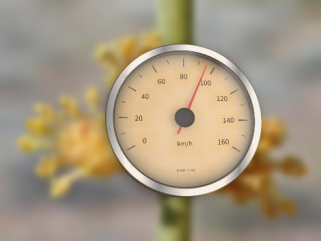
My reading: 95,km/h
